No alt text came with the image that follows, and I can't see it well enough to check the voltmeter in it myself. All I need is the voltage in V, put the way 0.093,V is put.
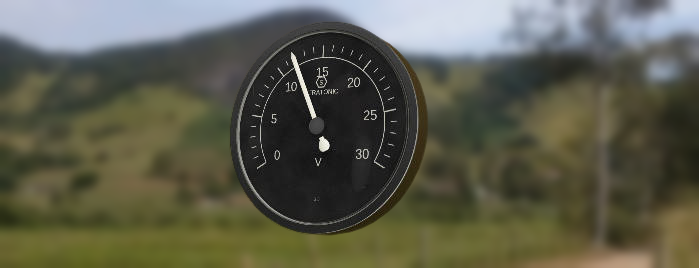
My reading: 12,V
